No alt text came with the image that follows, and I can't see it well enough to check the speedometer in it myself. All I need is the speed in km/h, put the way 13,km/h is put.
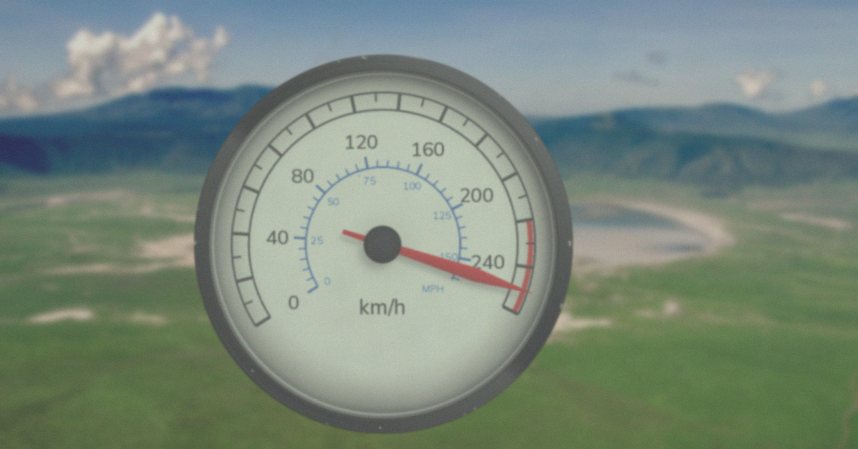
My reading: 250,km/h
